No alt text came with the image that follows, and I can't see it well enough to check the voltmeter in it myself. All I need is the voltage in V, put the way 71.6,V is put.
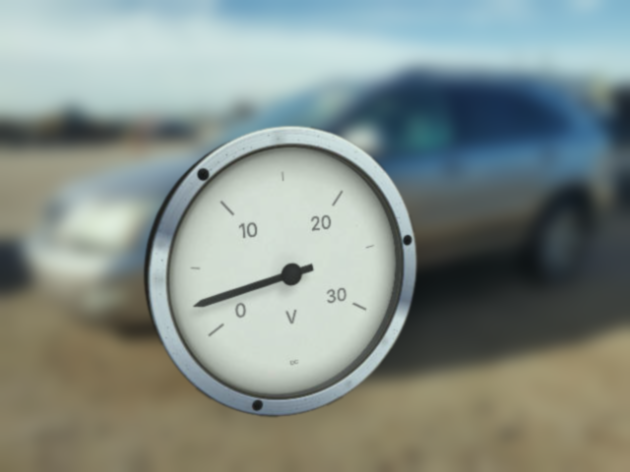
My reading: 2.5,V
